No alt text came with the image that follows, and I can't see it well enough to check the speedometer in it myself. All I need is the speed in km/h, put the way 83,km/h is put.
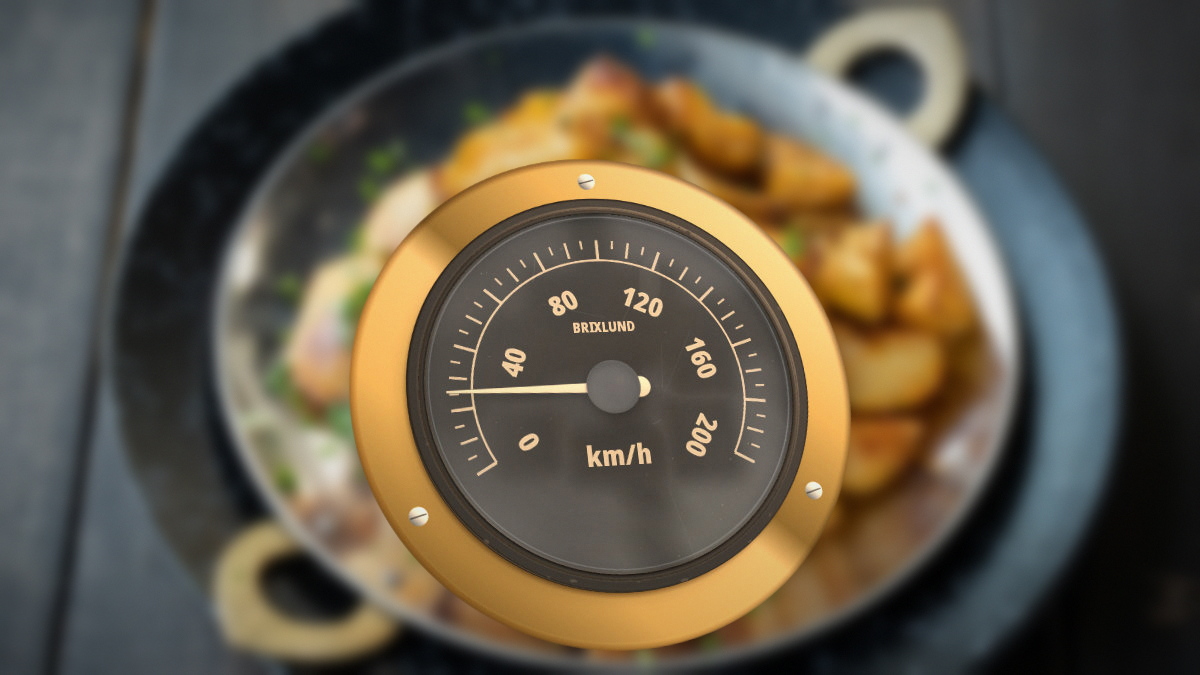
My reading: 25,km/h
